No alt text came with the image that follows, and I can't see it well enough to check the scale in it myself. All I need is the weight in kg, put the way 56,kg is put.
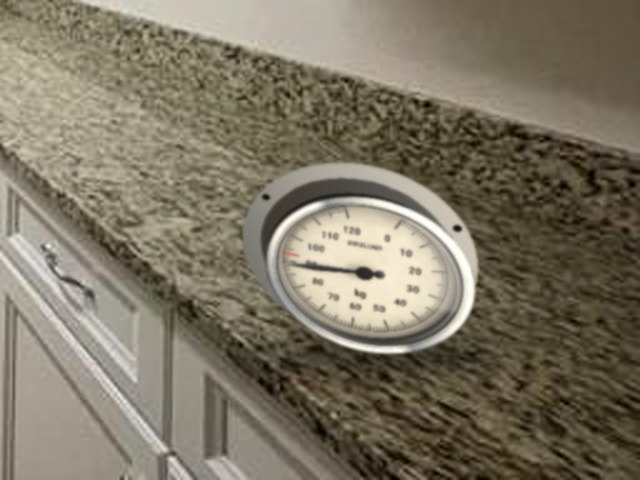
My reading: 90,kg
